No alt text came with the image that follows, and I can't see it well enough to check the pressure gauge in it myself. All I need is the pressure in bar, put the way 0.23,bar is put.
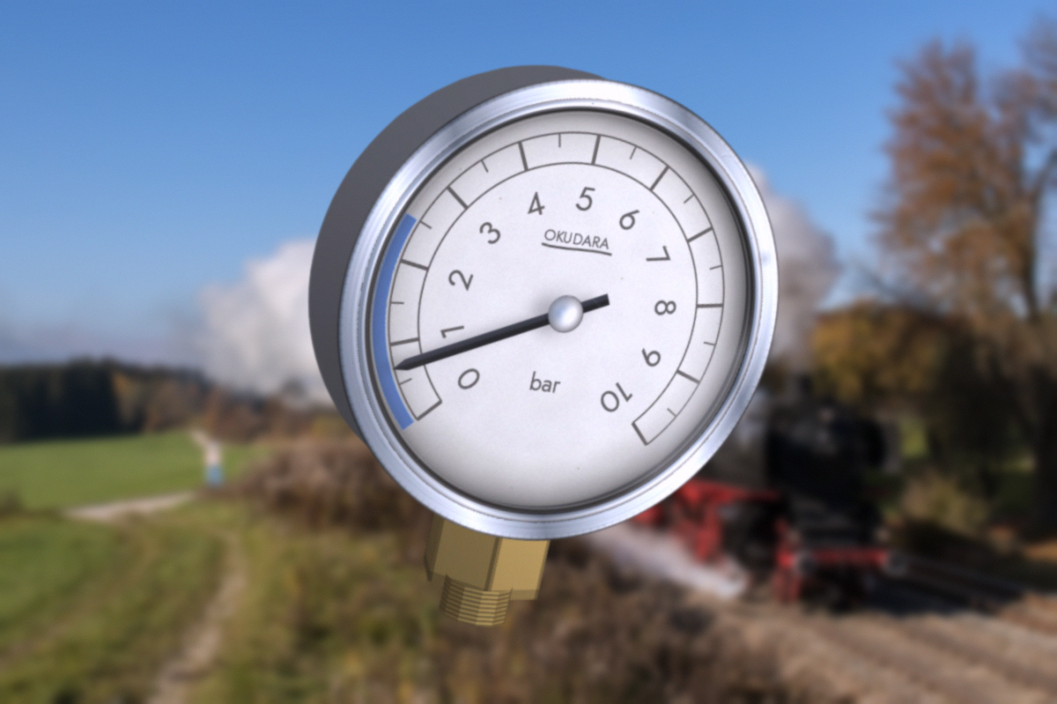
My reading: 0.75,bar
